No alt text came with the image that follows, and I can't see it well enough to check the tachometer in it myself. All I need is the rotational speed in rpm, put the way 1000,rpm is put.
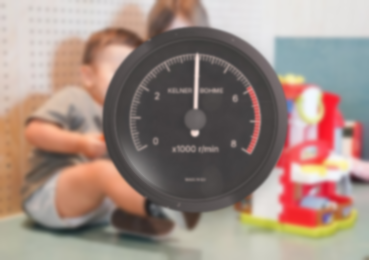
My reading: 4000,rpm
